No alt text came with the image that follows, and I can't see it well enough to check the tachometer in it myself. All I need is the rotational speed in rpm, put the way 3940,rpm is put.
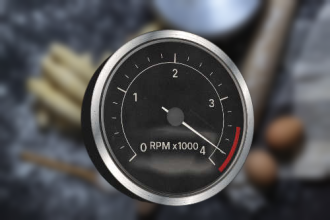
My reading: 3800,rpm
